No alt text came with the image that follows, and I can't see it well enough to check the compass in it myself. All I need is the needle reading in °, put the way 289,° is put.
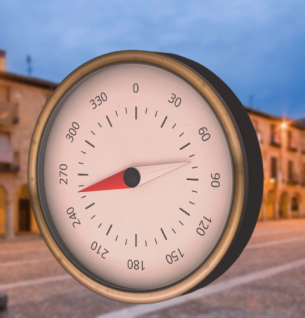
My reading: 255,°
